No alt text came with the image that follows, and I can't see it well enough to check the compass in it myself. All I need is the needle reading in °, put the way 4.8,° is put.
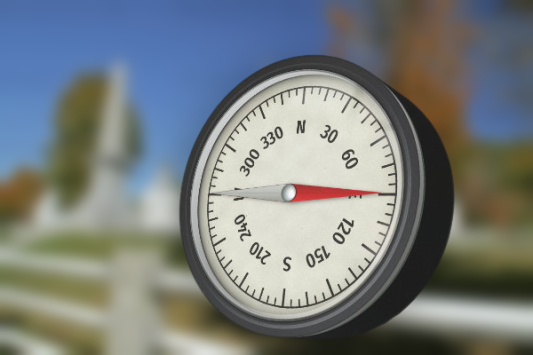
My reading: 90,°
